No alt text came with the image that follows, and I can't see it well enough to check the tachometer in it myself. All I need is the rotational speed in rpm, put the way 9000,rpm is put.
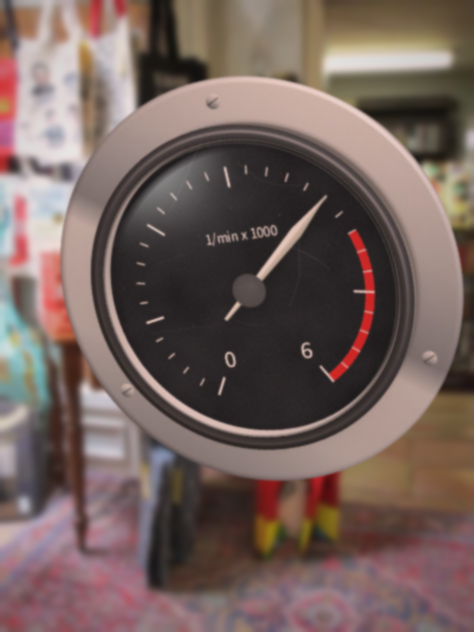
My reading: 4000,rpm
